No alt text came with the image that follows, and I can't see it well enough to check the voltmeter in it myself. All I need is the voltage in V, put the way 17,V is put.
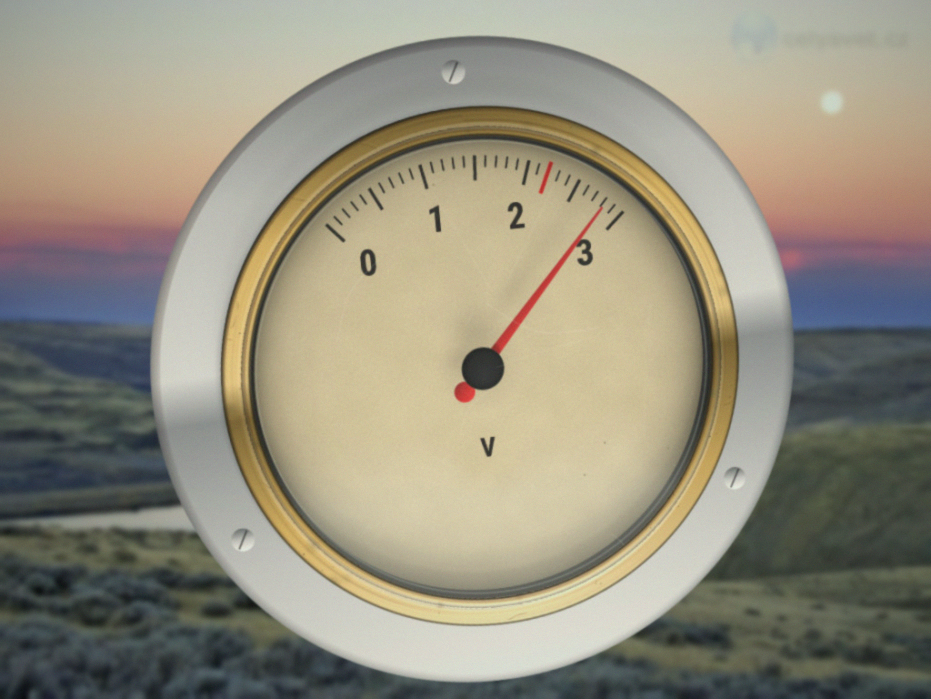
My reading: 2.8,V
